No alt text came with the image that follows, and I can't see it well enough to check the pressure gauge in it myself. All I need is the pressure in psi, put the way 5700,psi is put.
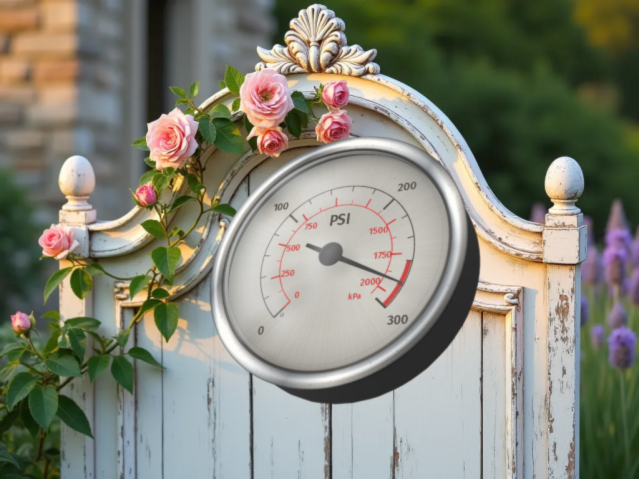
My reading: 280,psi
